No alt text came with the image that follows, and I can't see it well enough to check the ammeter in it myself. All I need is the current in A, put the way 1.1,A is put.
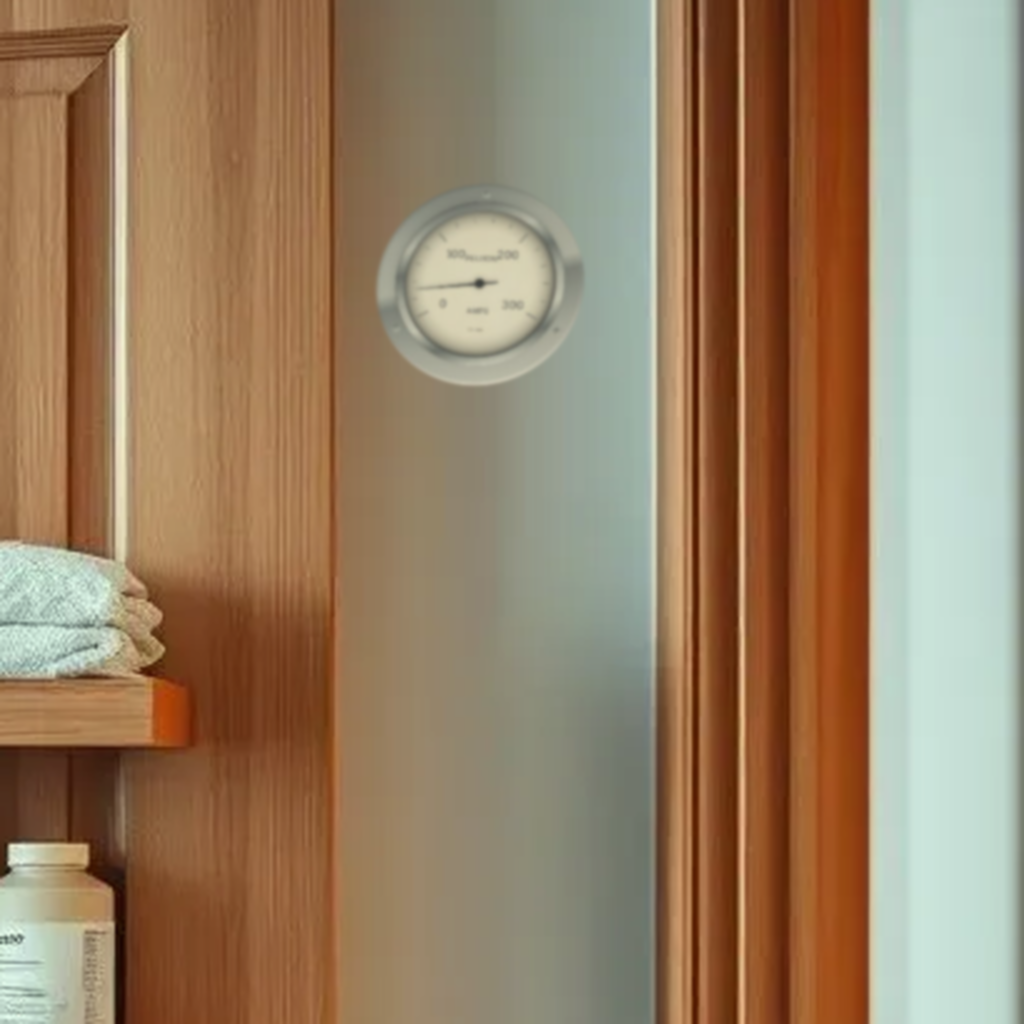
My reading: 30,A
